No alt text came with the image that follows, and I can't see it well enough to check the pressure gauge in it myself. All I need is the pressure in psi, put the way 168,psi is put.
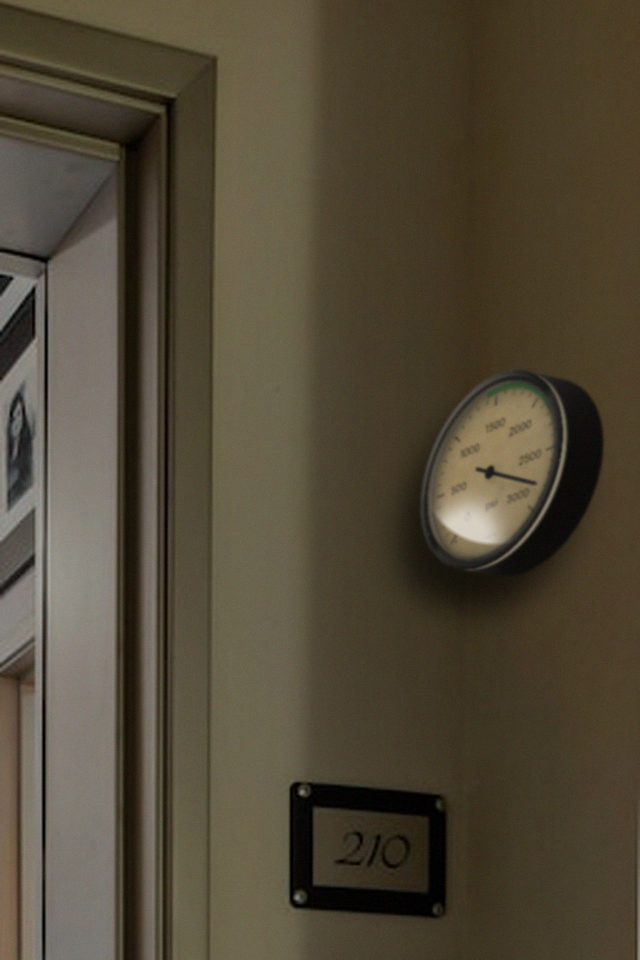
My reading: 2800,psi
